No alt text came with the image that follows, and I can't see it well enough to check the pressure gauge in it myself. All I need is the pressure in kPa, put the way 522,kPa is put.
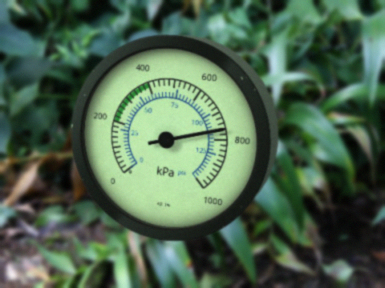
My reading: 760,kPa
